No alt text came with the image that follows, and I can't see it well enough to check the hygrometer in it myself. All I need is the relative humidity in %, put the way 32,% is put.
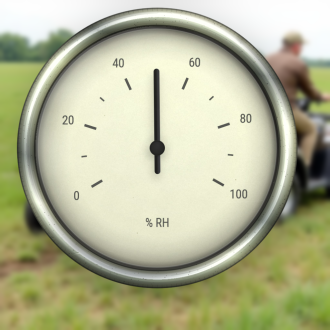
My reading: 50,%
